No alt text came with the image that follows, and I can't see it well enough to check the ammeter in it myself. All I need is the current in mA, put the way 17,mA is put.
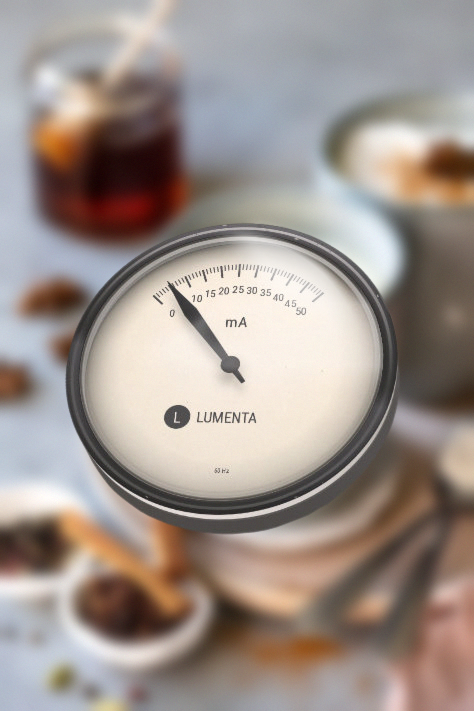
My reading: 5,mA
